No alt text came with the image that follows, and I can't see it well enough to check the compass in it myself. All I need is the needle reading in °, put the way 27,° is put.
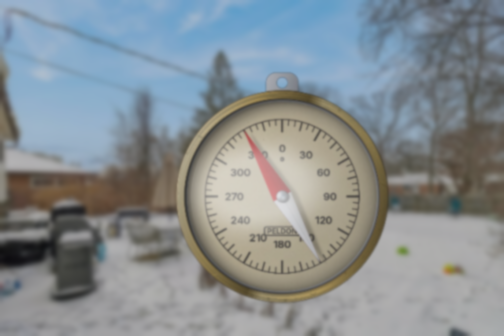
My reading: 330,°
